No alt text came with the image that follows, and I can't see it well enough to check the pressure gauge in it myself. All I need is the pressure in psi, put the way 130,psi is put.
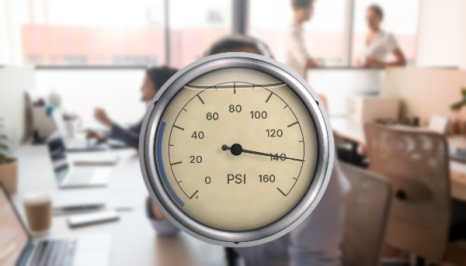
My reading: 140,psi
